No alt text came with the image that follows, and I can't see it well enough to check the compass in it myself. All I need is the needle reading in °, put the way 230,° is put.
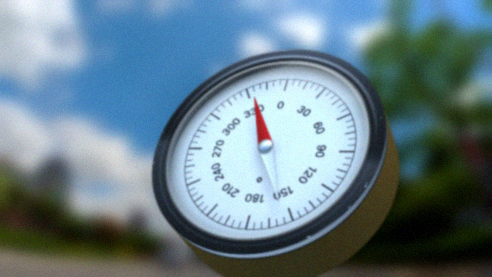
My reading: 335,°
